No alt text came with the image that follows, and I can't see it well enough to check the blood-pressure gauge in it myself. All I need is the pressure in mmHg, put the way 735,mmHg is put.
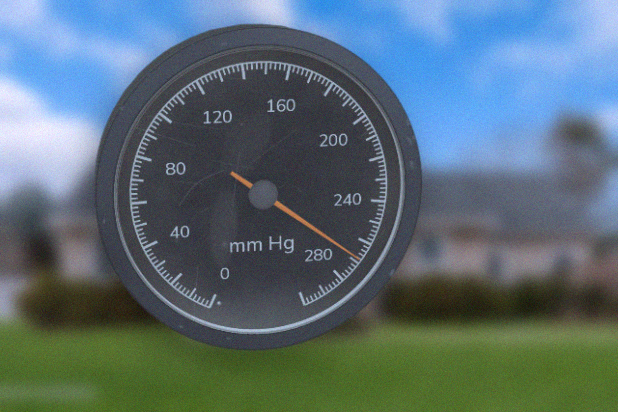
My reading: 268,mmHg
